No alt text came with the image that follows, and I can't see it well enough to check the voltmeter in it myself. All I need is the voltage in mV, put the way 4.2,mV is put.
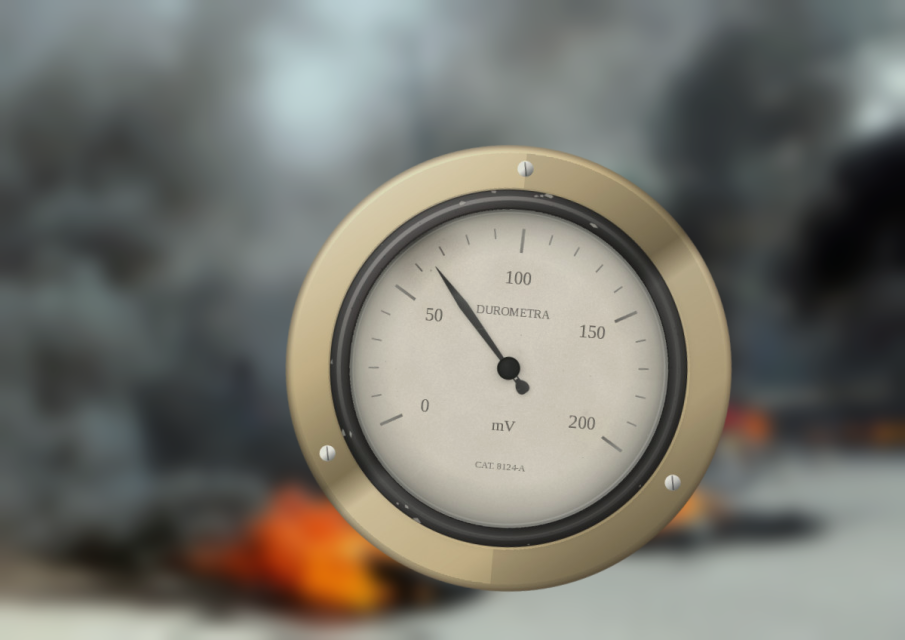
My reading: 65,mV
